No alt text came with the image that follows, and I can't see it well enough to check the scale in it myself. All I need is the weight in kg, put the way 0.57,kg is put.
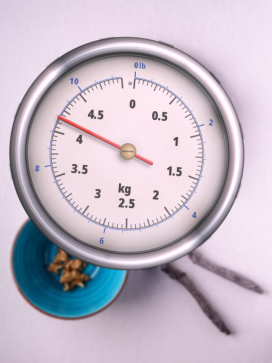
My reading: 4.15,kg
